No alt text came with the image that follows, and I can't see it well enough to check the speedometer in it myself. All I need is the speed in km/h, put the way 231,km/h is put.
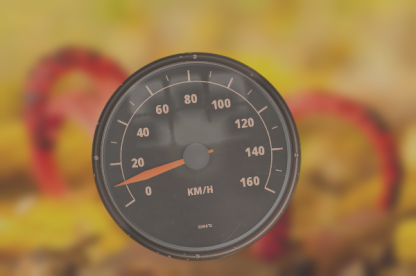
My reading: 10,km/h
